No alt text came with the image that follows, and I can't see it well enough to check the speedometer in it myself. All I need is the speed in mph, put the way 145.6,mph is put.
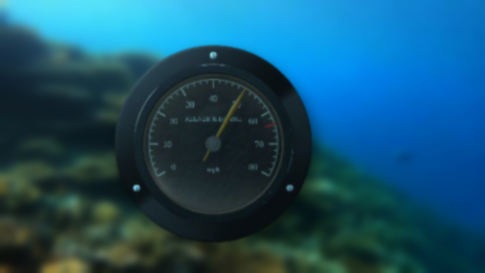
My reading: 50,mph
